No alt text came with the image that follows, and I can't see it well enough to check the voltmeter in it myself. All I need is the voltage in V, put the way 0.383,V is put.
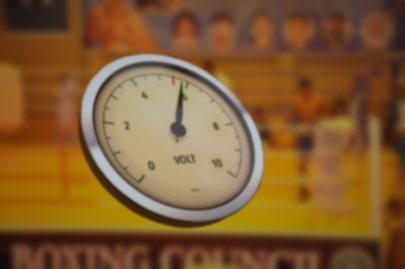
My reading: 5.75,V
